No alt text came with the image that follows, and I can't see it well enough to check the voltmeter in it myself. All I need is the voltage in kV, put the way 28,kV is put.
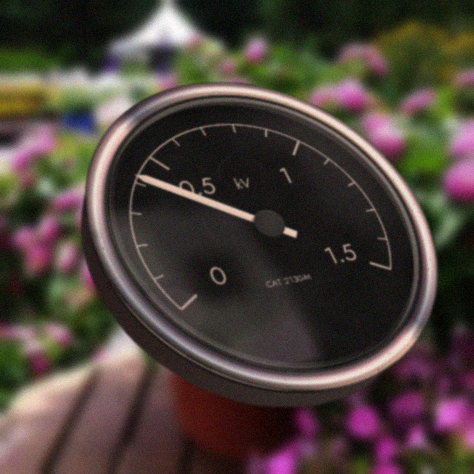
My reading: 0.4,kV
